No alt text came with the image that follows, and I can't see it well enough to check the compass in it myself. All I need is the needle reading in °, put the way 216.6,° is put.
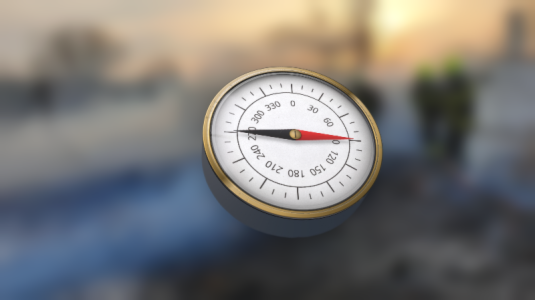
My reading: 90,°
